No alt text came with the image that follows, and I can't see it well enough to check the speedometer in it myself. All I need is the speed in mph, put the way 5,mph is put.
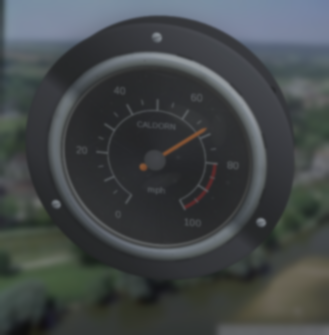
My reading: 67.5,mph
